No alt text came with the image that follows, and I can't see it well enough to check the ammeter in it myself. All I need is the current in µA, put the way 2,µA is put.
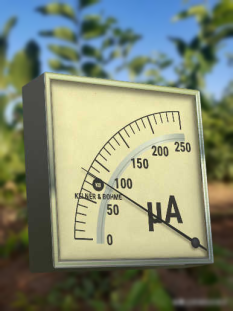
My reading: 80,µA
